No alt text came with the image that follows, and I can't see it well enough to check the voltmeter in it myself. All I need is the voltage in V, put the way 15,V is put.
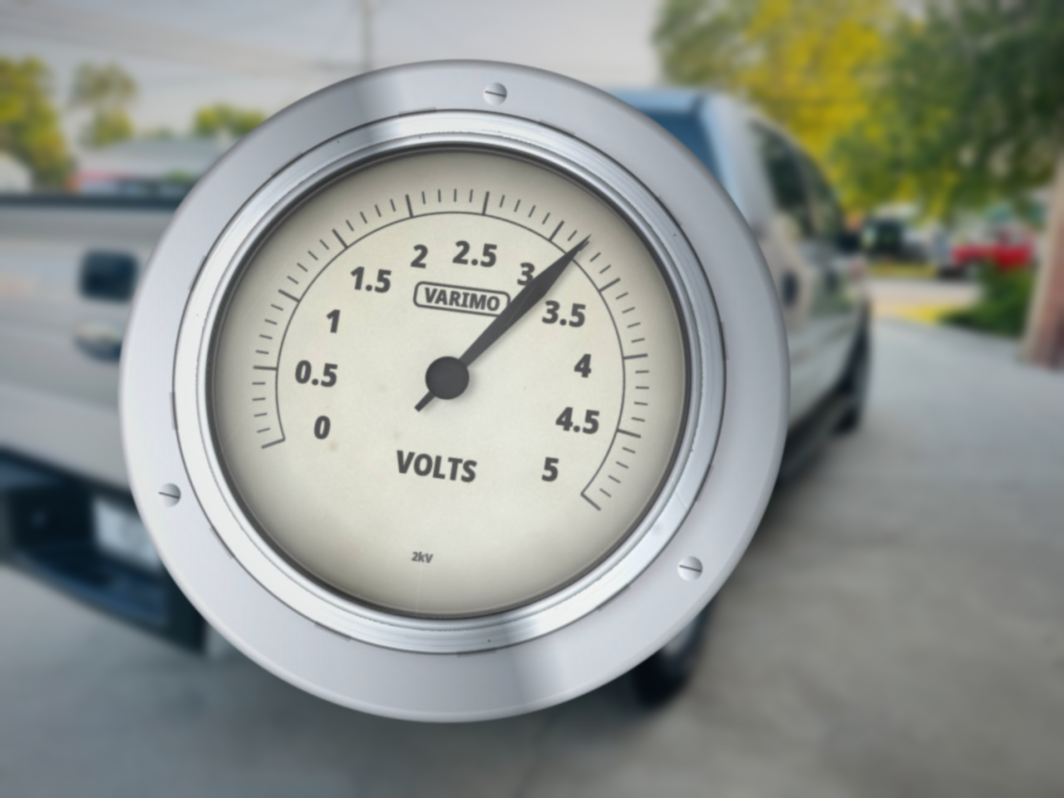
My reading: 3.2,V
